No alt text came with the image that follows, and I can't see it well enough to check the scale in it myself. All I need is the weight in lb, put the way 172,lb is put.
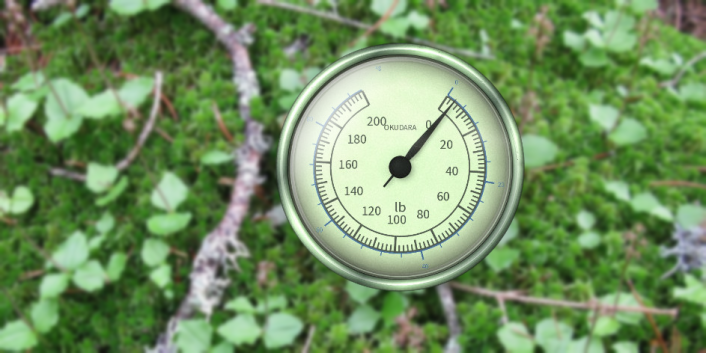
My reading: 4,lb
